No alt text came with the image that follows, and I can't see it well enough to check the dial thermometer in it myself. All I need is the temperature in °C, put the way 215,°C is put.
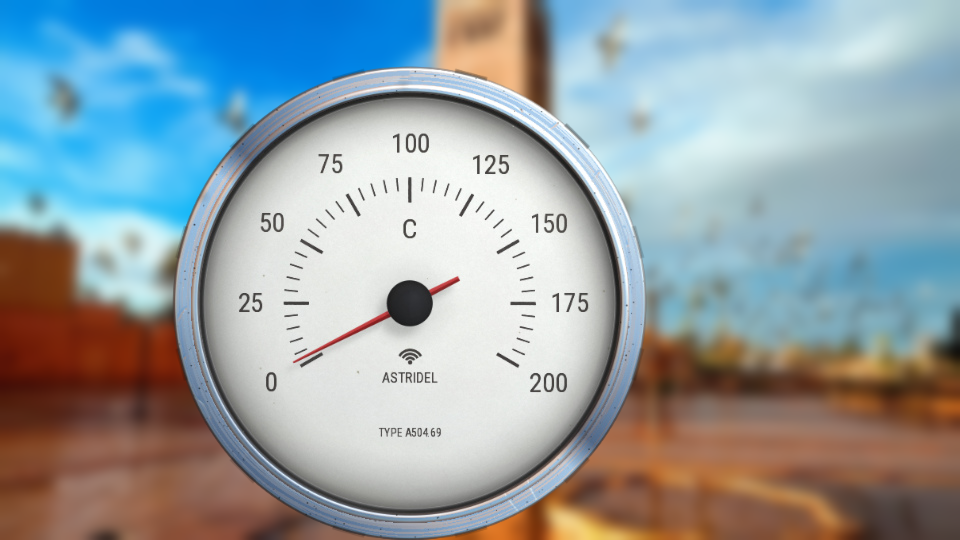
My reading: 2.5,°C
